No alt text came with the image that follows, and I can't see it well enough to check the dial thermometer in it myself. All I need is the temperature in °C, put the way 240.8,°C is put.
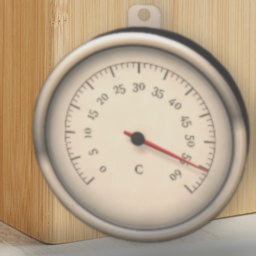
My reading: 55,°C
